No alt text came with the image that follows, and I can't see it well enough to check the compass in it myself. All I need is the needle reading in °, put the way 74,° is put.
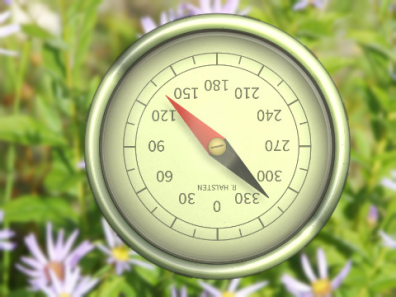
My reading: 135,°
